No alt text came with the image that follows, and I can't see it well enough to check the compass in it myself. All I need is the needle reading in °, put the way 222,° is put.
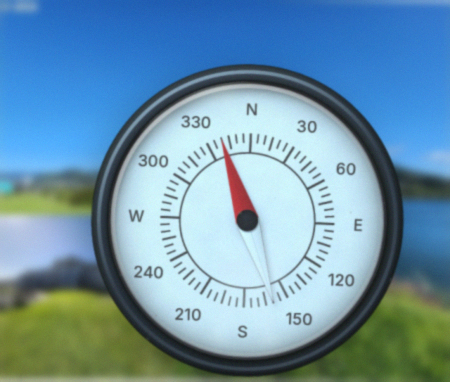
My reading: 340,°
